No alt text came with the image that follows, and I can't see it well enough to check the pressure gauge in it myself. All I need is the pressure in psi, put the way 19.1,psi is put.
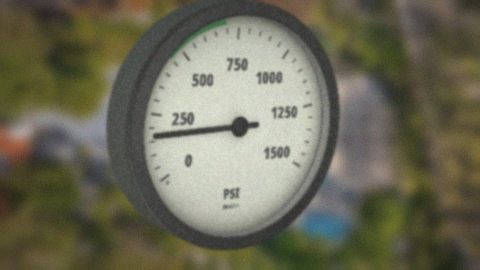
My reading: 175,psi
